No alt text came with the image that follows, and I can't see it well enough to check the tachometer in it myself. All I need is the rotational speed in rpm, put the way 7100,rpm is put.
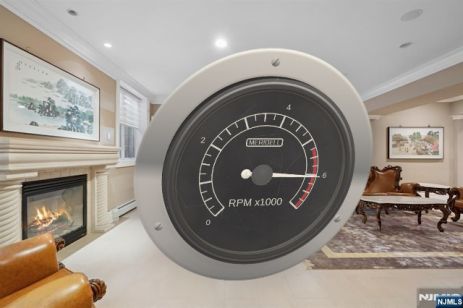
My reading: 6000,rpm
